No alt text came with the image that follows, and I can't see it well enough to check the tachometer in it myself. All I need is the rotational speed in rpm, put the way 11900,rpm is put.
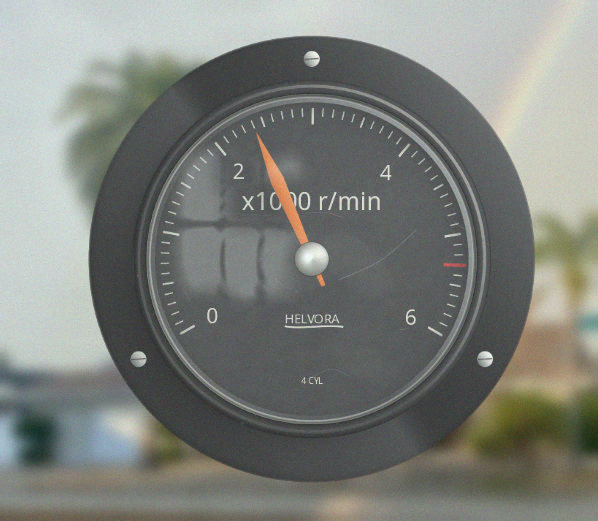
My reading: 2400,rpm
